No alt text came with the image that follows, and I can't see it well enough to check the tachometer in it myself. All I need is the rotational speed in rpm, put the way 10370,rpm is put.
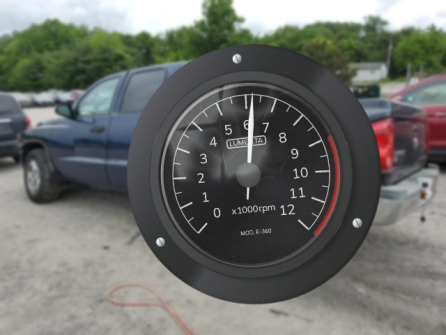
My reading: 6250,rpm
